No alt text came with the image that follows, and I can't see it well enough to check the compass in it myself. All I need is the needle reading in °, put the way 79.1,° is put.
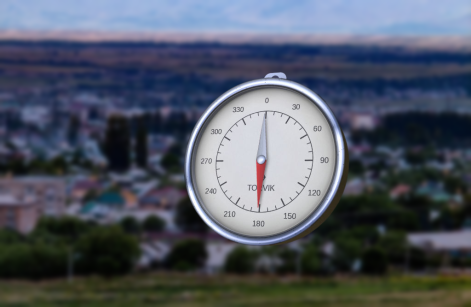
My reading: 180,°
